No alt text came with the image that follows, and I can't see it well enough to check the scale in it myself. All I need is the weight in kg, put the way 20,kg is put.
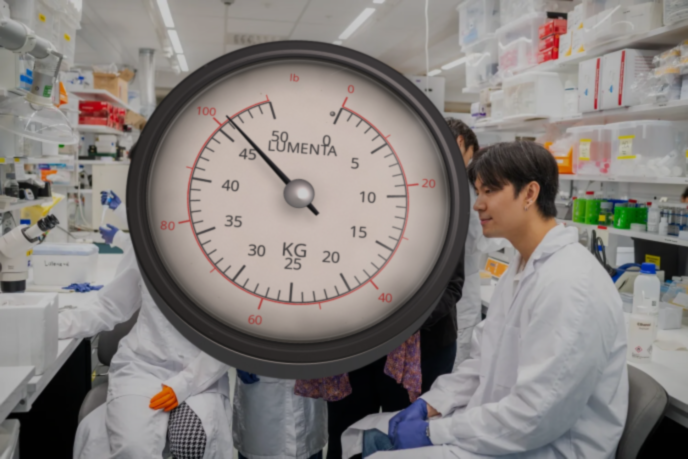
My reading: 46,kg
